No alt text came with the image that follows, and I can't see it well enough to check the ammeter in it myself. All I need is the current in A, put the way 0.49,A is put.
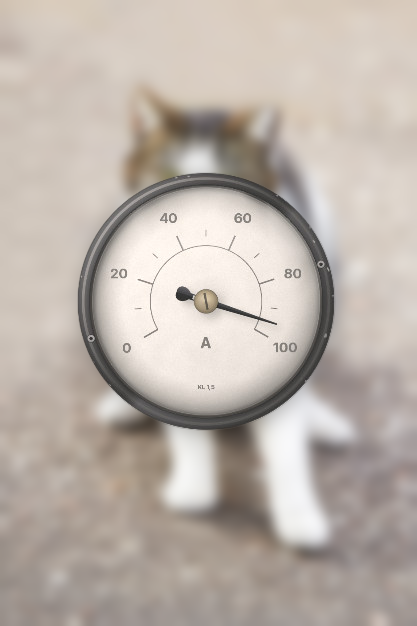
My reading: 95,A
